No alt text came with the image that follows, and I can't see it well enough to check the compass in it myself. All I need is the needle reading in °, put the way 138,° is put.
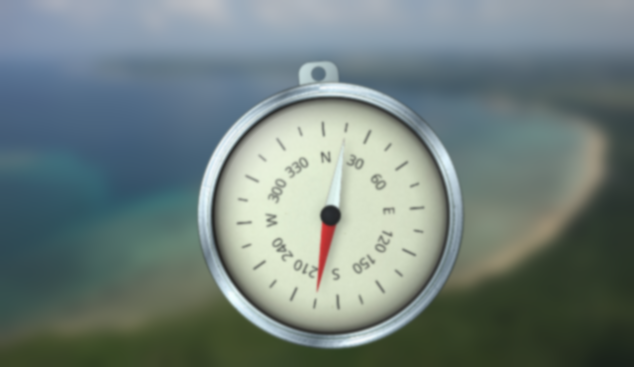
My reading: 195,°
